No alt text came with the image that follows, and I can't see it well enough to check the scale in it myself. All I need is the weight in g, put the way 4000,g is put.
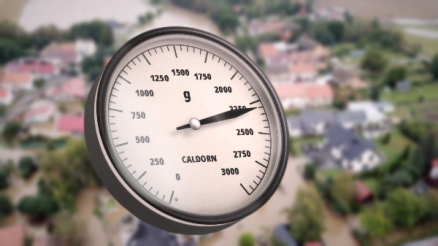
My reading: 2300,g
